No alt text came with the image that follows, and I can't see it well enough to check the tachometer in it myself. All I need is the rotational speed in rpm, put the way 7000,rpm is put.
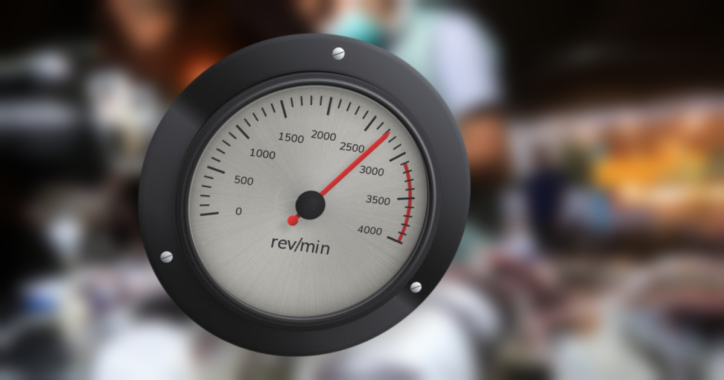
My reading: 2700,rpm
